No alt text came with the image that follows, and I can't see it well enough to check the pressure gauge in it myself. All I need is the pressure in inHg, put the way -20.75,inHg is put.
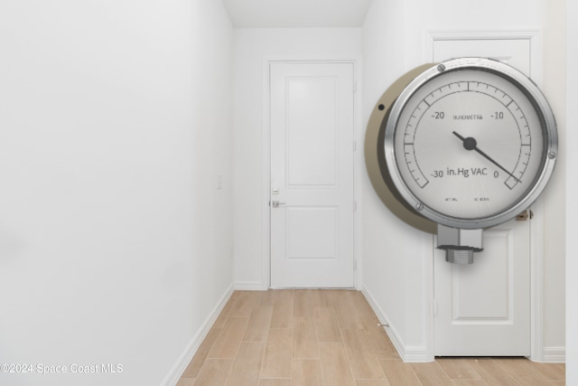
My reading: -1,inHg
